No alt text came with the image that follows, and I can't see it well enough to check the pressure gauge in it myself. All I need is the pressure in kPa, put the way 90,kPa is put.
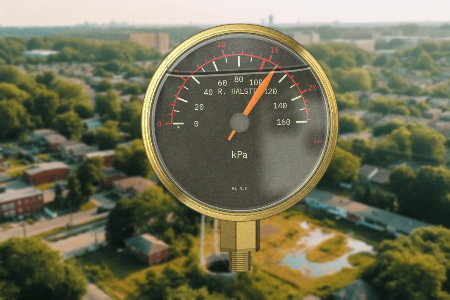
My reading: 110,kPa
